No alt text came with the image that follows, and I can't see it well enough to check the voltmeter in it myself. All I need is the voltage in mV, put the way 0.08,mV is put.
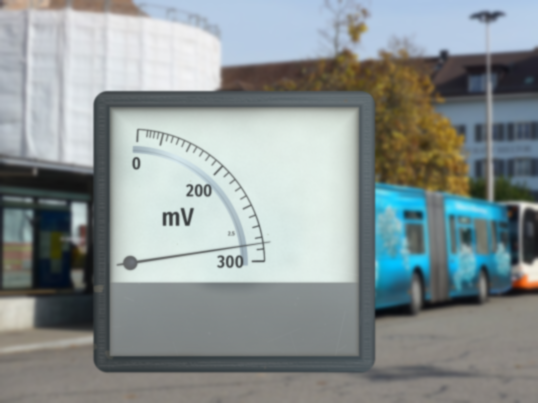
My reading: 285,mV
